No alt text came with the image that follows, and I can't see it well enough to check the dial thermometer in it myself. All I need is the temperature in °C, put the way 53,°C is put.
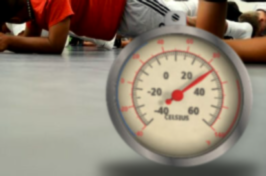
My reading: 30,°C
